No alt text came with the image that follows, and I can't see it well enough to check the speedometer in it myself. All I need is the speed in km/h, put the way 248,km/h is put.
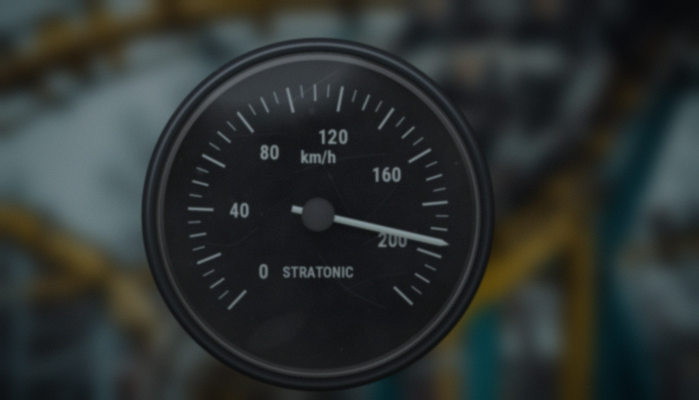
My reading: 195,km/h
